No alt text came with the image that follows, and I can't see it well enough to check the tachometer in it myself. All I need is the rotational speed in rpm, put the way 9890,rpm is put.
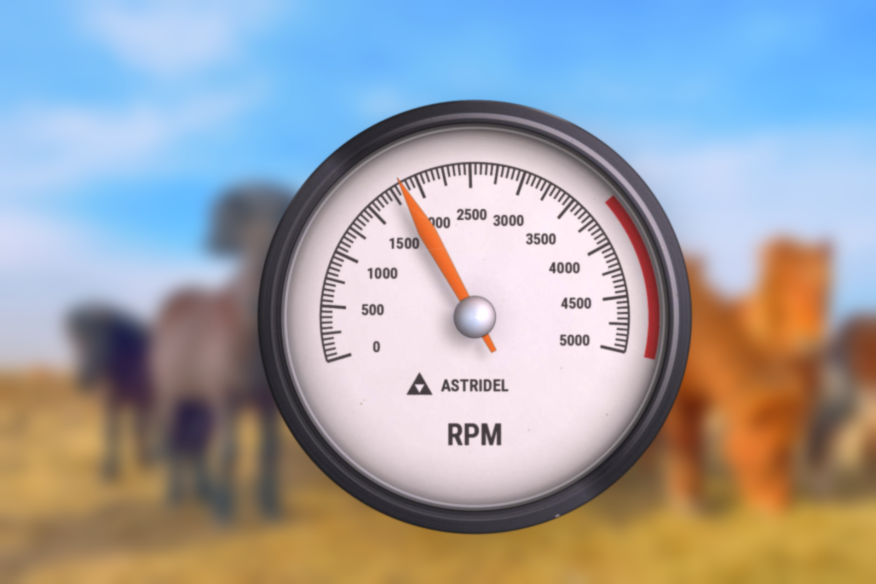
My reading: 1850,rpm
